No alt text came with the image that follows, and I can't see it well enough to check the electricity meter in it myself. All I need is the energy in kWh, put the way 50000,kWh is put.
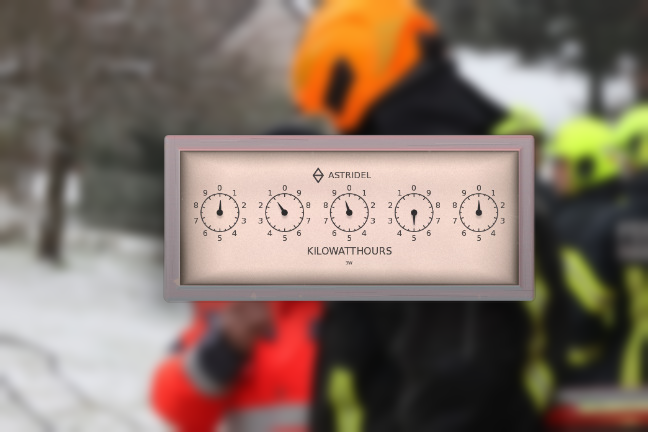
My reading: 950,kWh
